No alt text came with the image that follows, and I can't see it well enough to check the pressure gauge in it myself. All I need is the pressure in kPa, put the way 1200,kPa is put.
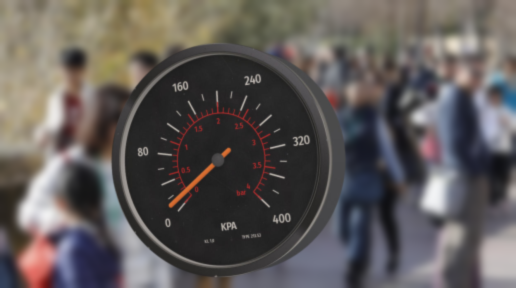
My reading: 10,kPa
